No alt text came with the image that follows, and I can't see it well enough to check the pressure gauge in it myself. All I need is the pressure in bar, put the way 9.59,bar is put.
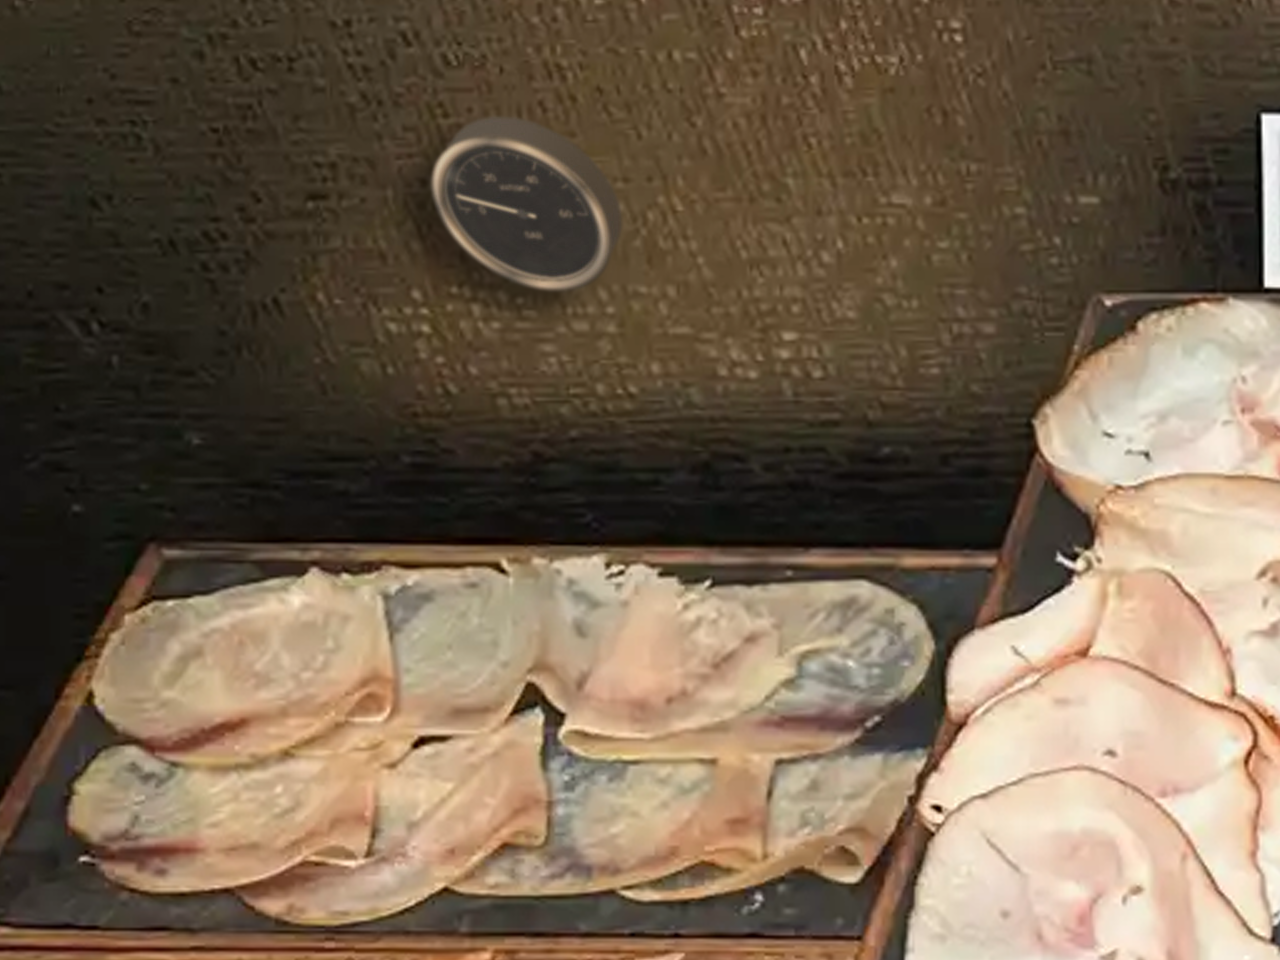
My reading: 5,bar
